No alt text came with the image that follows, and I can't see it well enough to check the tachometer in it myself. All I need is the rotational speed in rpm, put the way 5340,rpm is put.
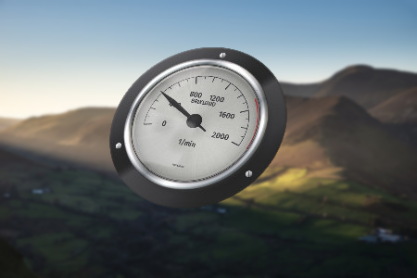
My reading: 400,rpm
